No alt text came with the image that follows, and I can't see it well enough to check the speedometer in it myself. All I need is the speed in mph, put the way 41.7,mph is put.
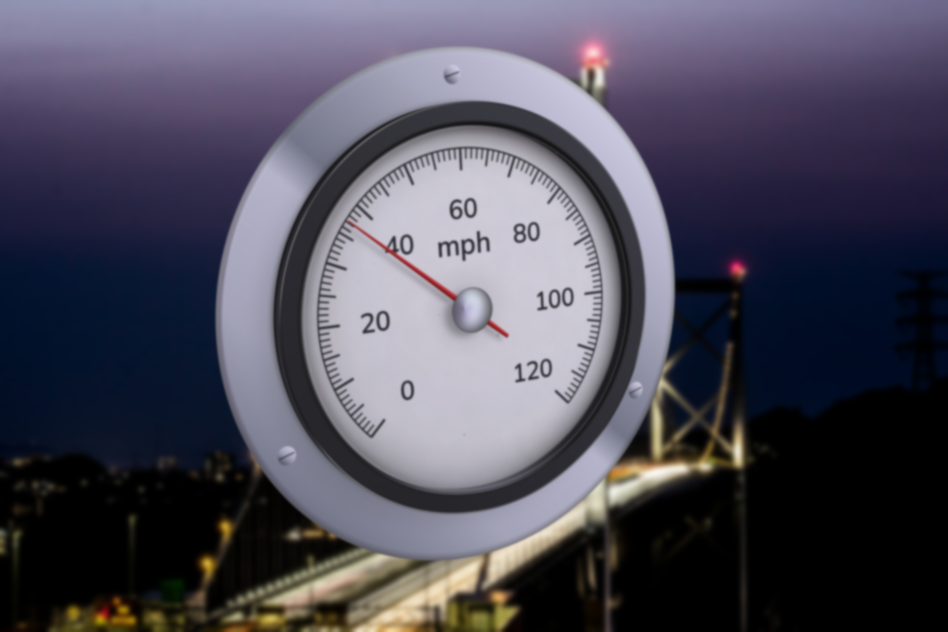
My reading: 37,mph
